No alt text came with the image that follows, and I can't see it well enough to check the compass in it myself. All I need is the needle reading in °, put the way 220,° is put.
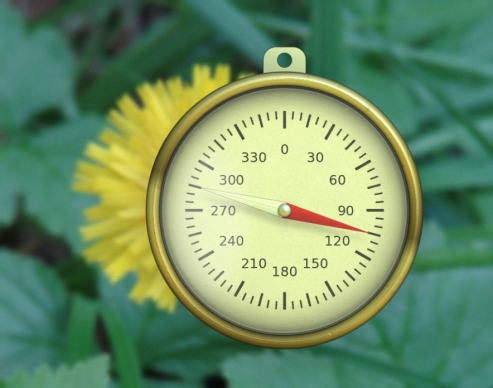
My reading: 105,°
